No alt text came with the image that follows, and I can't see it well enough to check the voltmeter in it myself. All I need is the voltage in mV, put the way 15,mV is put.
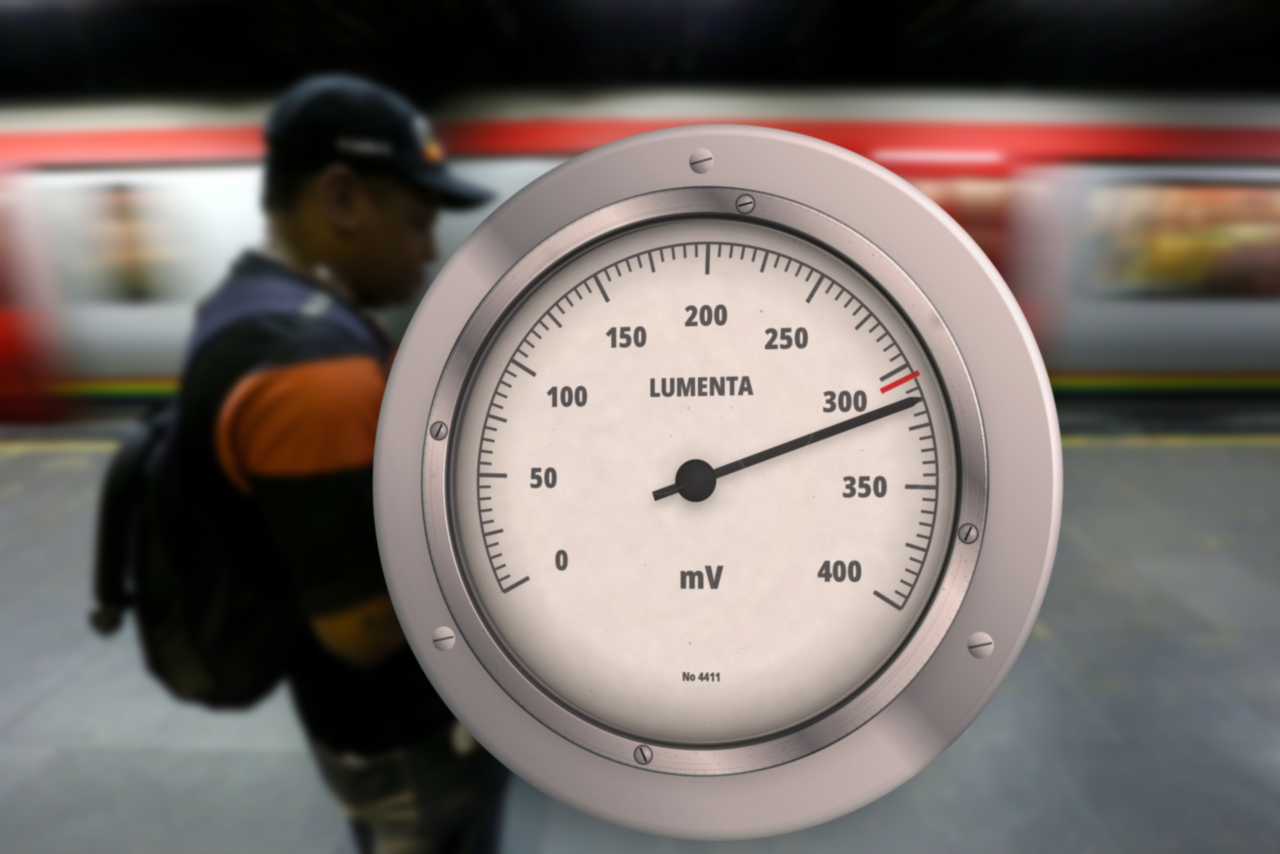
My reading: 315,mV
